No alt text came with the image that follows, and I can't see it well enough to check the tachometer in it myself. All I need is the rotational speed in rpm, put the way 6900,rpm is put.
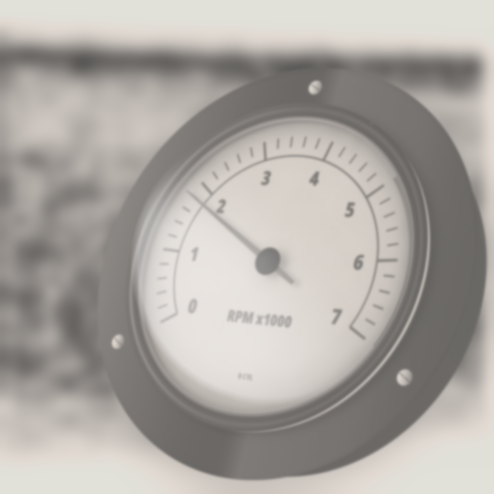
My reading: 1800,rpm
